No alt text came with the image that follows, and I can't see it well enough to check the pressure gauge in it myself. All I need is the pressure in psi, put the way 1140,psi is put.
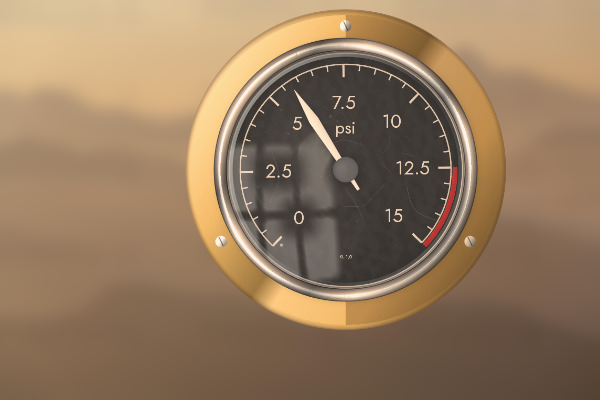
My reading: 5.75,psi
